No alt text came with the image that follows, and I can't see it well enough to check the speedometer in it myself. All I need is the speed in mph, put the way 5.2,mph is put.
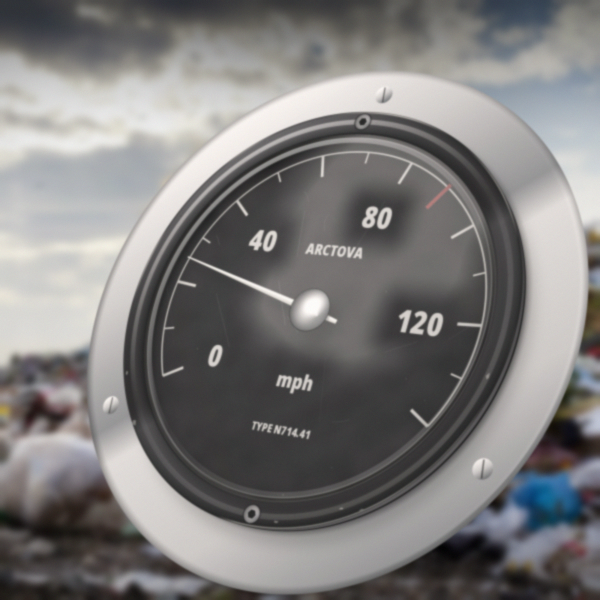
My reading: 25,mph
